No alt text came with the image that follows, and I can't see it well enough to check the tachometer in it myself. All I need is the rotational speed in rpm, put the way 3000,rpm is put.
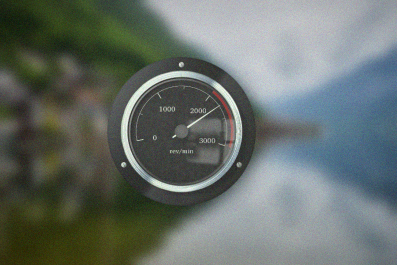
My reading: 2250,rpm
